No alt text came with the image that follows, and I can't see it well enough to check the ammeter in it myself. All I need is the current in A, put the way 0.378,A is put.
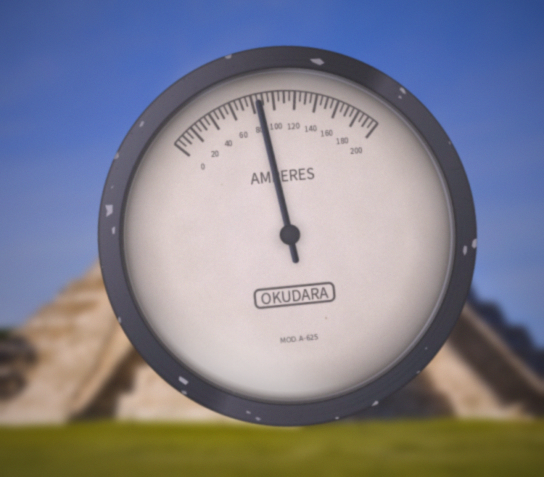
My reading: 85,A
